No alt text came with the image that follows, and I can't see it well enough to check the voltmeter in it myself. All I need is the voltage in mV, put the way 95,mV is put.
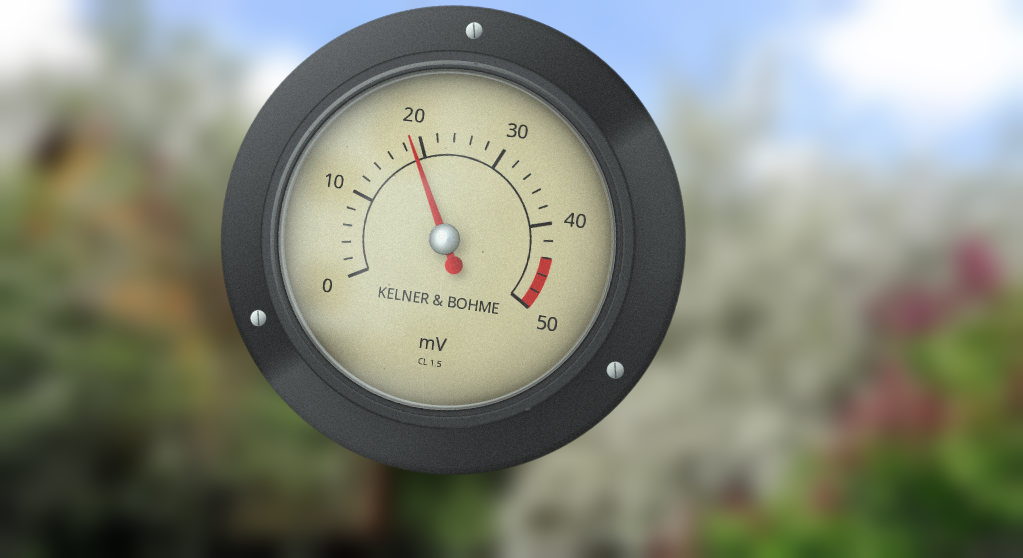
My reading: 19,mV
